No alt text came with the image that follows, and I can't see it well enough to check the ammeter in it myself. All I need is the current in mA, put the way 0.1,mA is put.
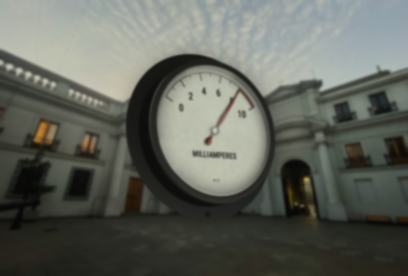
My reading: 8,mA
